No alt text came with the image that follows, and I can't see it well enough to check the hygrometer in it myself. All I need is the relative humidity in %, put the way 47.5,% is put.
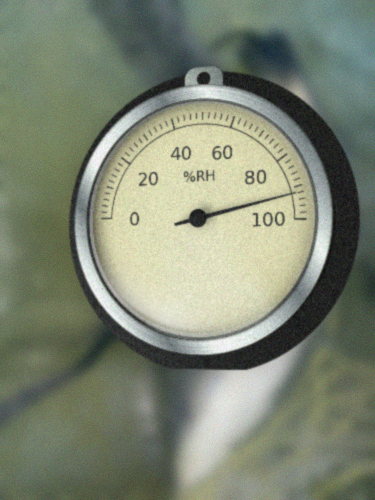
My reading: 92,%
